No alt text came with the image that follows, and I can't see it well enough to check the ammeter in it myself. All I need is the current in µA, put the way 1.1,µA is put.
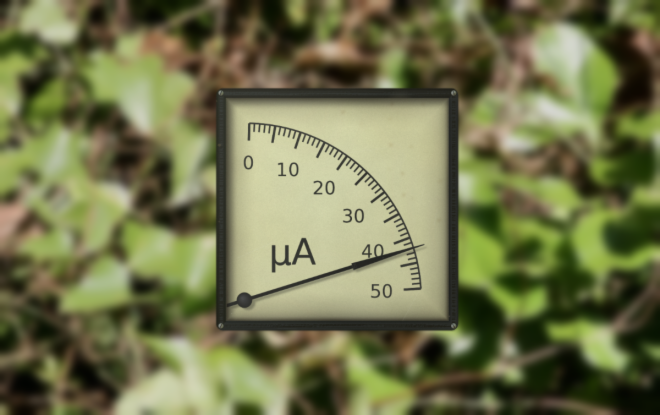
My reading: 42,µA
